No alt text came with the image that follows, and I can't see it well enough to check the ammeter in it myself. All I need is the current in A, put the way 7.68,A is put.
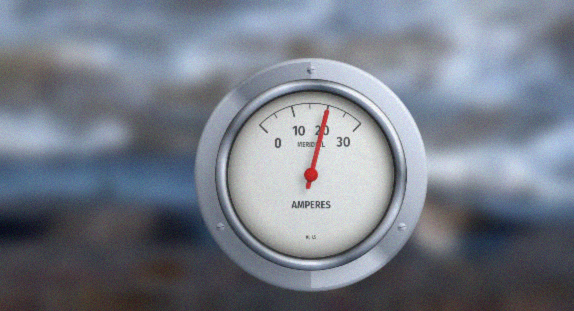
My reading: 20,A
